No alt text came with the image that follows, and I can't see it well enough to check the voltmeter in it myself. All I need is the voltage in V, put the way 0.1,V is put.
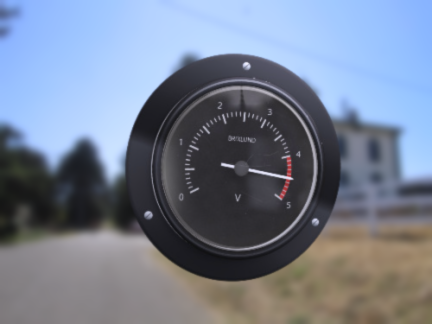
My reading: 4.5,V
